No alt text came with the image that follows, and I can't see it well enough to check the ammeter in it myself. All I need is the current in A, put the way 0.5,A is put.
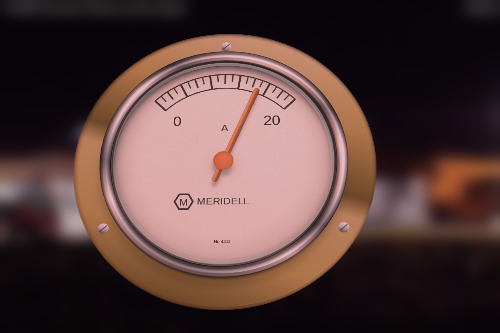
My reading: 15,A
